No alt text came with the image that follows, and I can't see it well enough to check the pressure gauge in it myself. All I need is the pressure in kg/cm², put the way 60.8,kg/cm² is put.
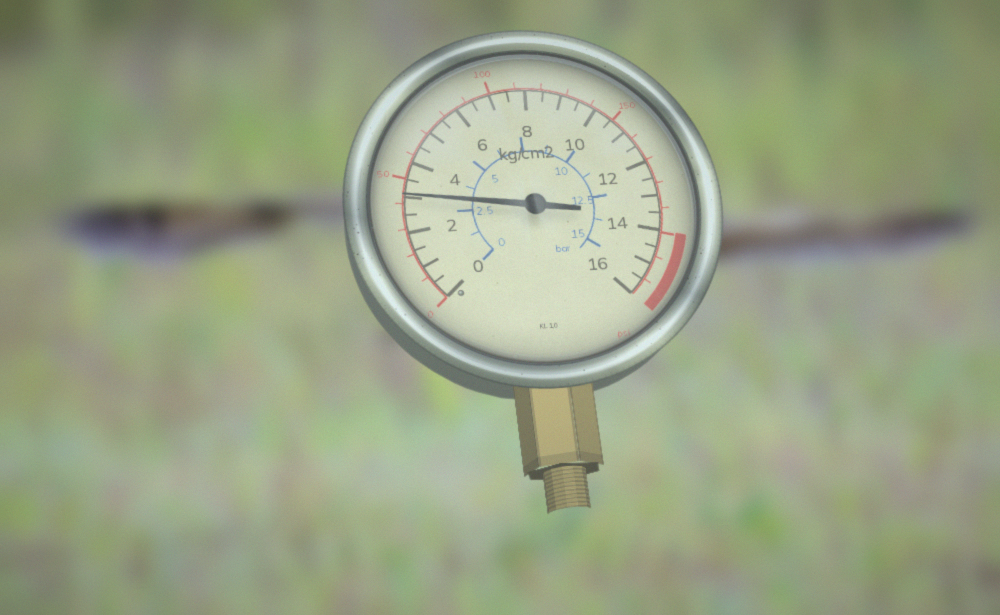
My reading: 3,kg/cm²
